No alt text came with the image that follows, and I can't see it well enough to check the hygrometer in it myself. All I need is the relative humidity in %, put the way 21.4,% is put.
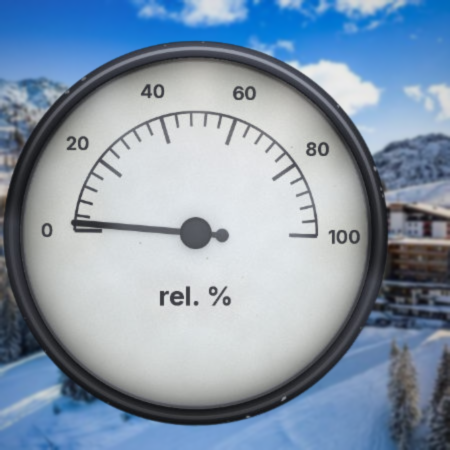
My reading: 2,%
